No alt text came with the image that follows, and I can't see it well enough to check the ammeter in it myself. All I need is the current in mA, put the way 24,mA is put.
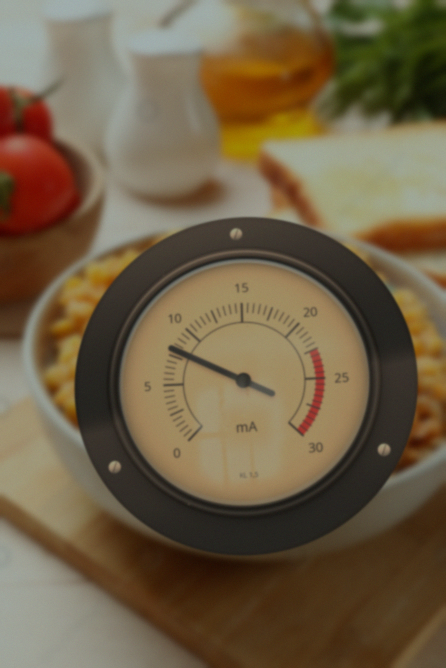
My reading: 8,mA
